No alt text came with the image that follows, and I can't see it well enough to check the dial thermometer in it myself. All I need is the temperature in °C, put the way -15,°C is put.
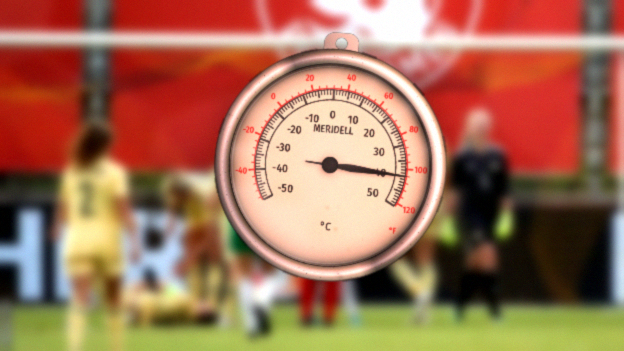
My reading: 40,°C
